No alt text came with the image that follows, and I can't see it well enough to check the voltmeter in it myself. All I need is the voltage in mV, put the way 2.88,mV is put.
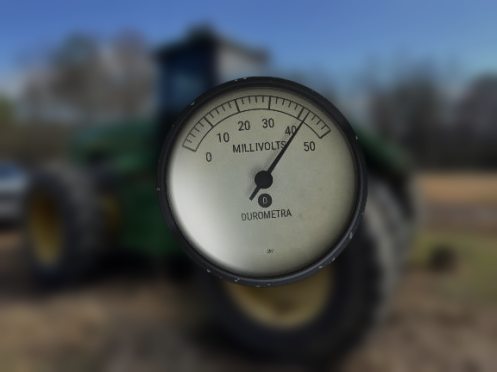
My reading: 42,mV
